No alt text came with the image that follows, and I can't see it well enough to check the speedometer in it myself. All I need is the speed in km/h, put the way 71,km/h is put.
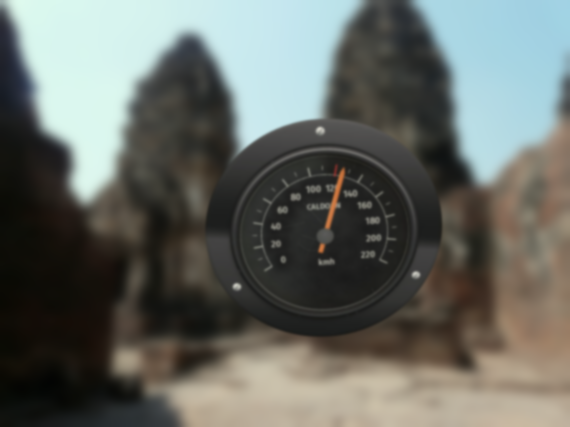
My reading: 125,km/h
